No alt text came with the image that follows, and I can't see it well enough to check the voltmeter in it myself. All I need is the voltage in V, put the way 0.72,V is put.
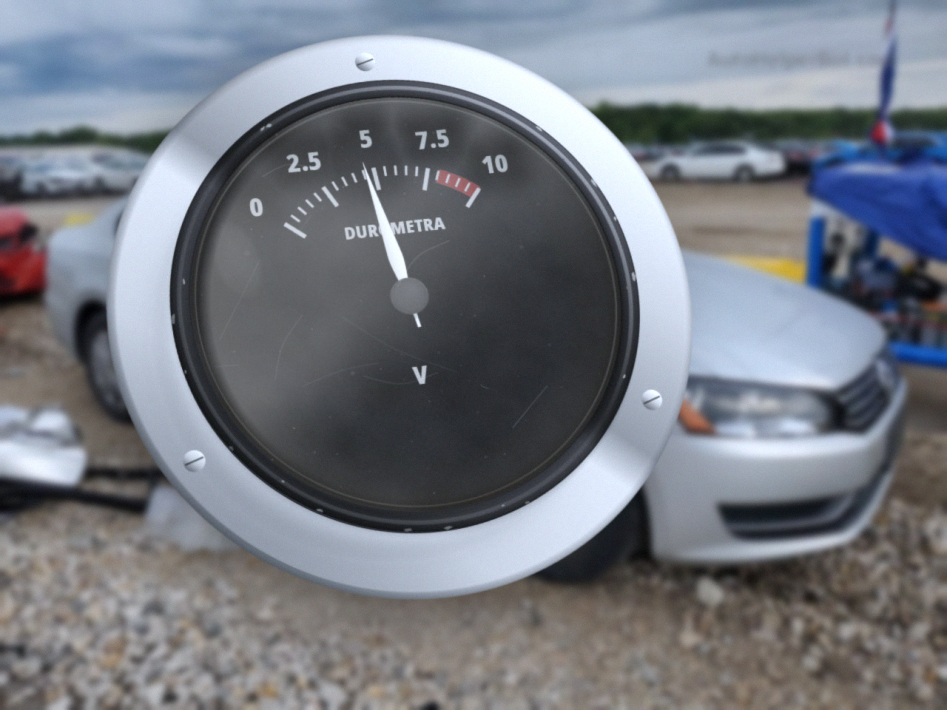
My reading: 4.5,V
